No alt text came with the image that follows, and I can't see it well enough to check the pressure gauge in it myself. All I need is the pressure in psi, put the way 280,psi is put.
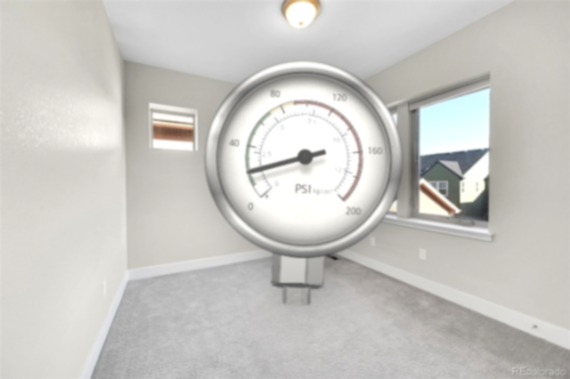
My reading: 20,psi
